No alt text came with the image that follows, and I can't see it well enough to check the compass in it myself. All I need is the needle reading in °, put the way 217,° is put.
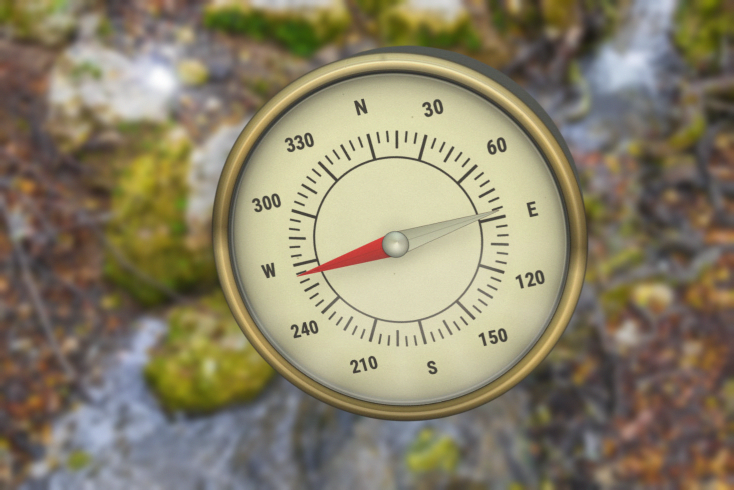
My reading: 265,°
